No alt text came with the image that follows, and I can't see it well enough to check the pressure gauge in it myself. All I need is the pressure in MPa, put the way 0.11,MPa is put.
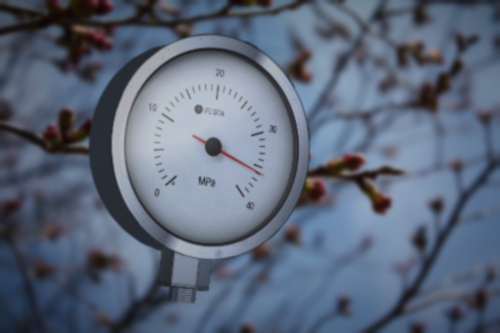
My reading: 36,MPa
